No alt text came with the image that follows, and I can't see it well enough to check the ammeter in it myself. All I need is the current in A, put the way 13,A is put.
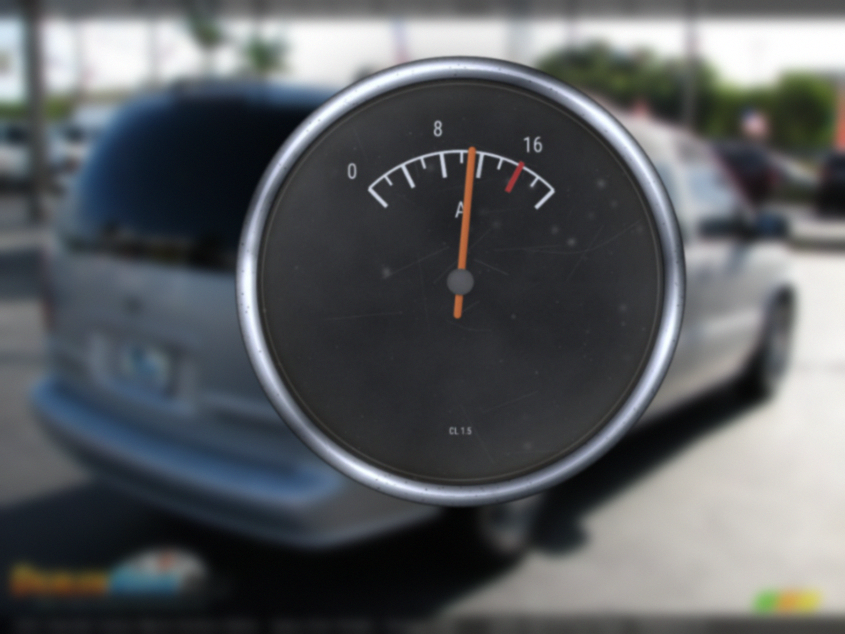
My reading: 11,A
